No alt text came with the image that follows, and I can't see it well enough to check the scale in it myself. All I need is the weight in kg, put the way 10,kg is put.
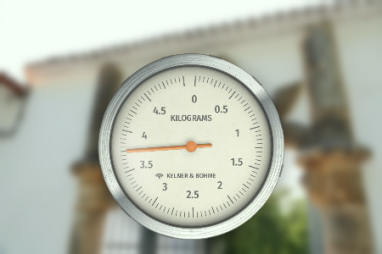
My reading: 3.75,kg
